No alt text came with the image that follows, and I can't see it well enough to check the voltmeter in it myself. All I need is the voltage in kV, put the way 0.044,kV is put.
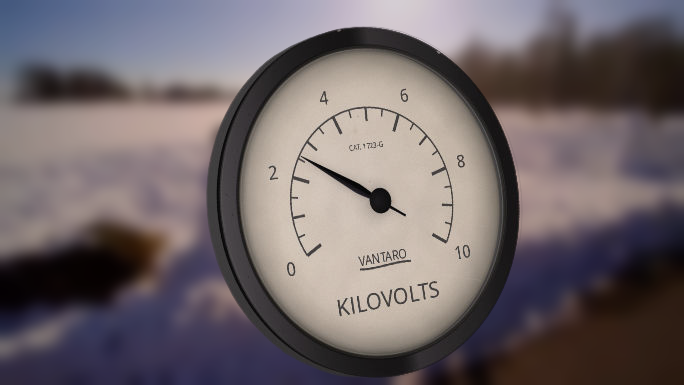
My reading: 2.5,kV
